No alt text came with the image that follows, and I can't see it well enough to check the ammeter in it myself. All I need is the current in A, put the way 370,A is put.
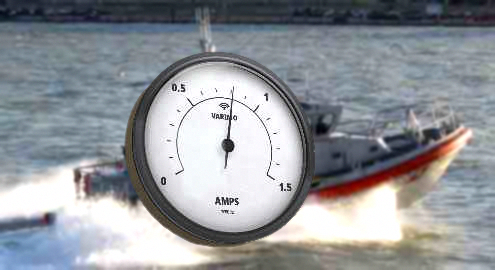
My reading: 0.8,A
